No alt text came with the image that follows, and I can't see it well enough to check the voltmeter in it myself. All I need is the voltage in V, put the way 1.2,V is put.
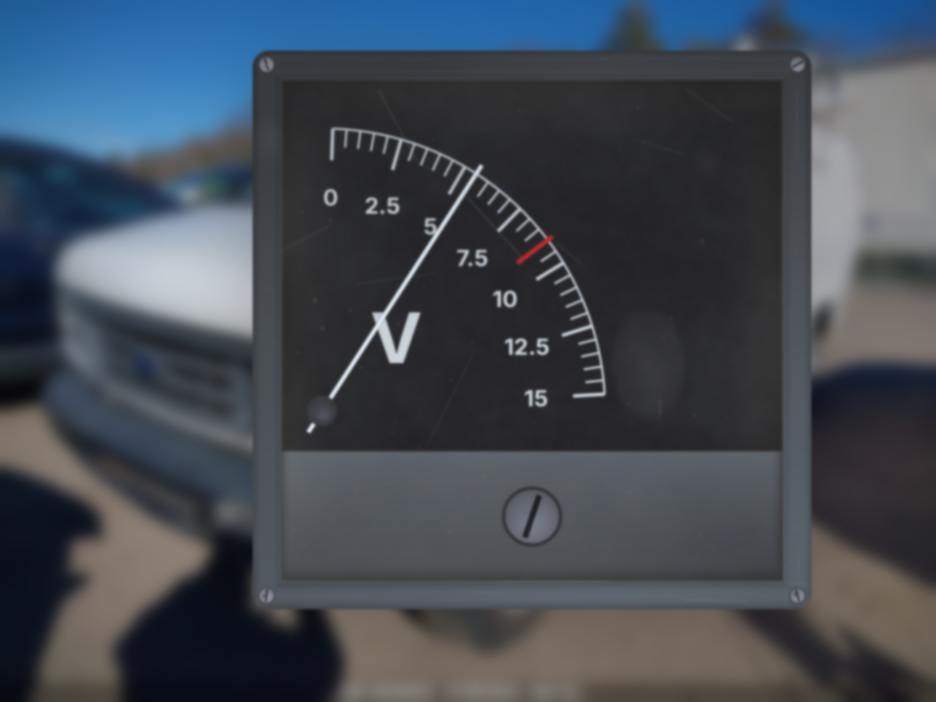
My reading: 5.5,V
